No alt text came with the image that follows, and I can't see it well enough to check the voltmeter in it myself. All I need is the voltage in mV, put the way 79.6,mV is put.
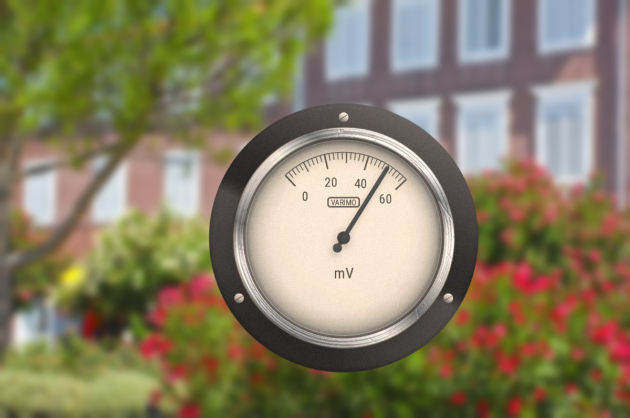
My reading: 50,mV
